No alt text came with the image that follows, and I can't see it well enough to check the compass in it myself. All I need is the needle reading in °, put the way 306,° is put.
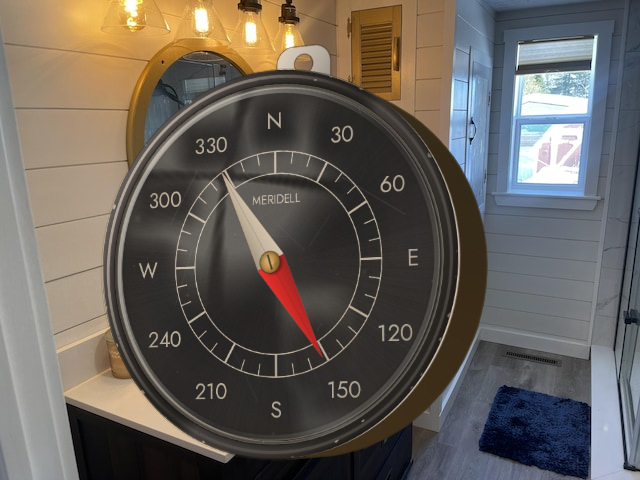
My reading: 150,°
